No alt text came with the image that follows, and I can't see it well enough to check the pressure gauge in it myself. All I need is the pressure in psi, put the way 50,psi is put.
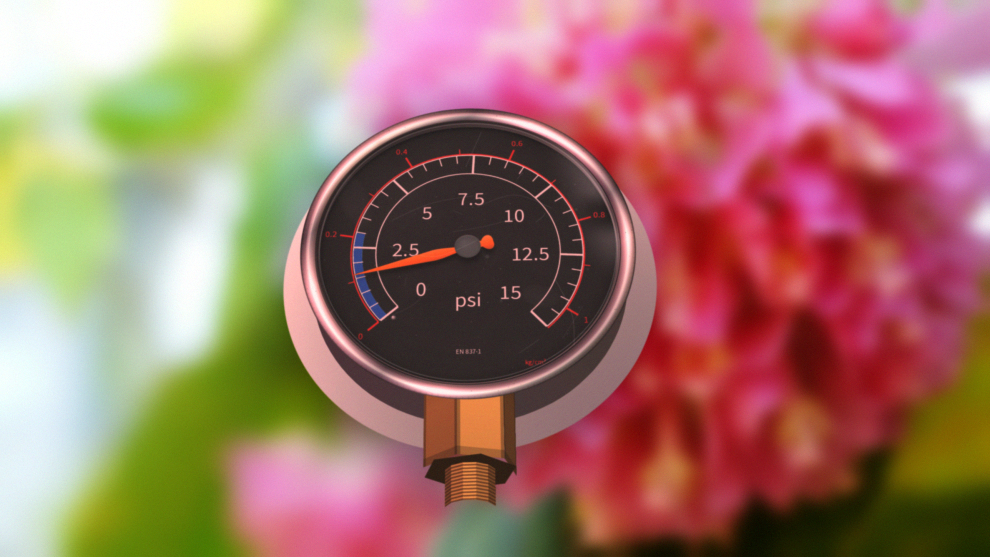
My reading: 1.5,psi
